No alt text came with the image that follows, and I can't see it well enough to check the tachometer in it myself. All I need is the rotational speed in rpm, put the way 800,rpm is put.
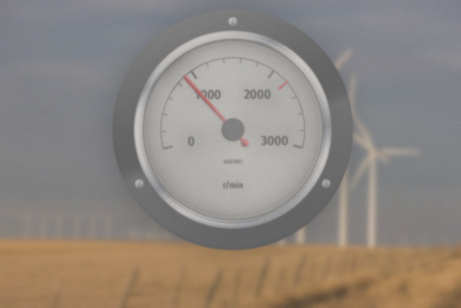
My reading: 900,rpm
